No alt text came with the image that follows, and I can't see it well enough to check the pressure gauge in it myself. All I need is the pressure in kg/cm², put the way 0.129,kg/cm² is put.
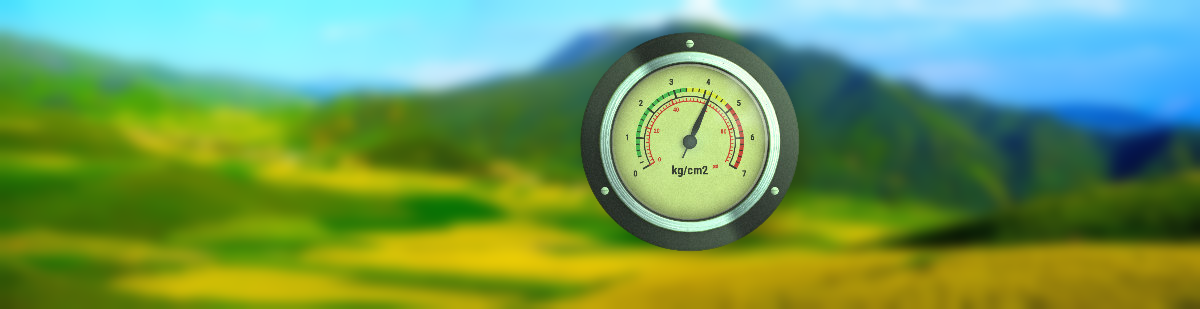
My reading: 4.2,kg/cm²
